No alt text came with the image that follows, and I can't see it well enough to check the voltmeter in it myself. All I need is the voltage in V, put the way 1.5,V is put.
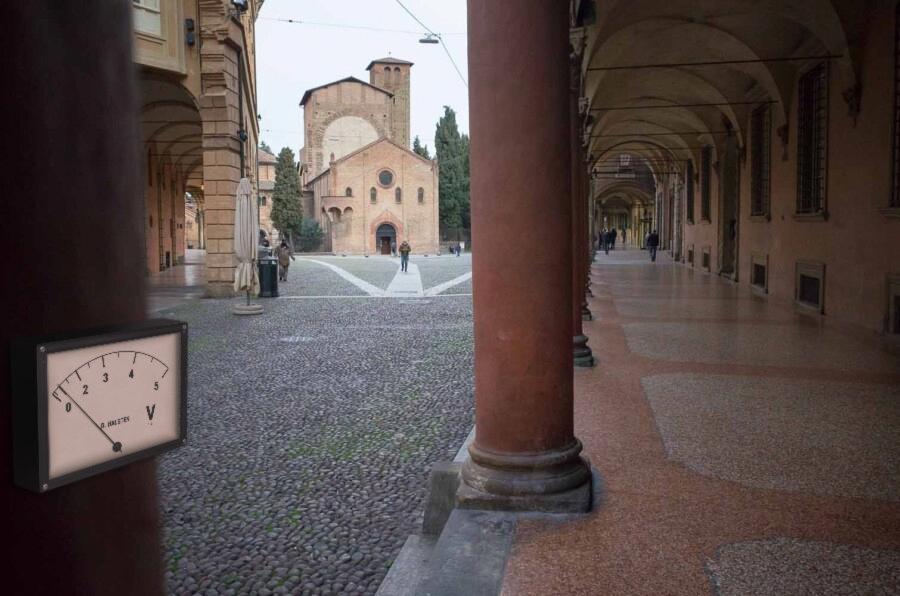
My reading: 1,V
